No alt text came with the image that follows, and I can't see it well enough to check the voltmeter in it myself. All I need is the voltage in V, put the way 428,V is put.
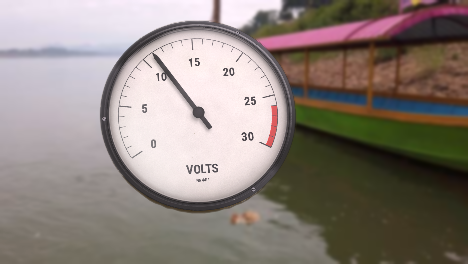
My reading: 11,V
